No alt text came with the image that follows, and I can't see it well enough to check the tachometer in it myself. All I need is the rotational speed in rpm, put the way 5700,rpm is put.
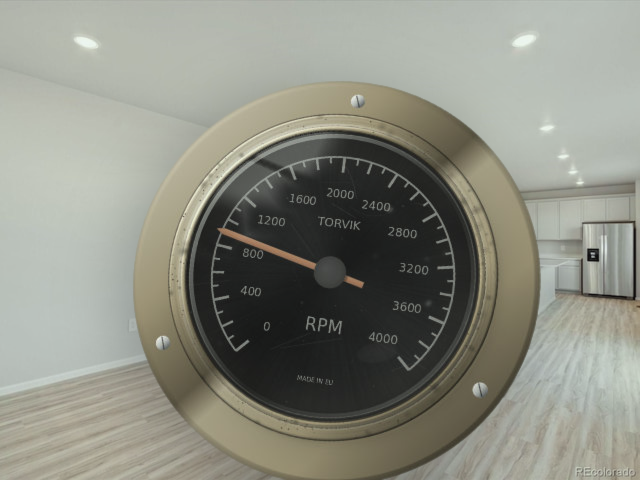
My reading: 900,rpm
